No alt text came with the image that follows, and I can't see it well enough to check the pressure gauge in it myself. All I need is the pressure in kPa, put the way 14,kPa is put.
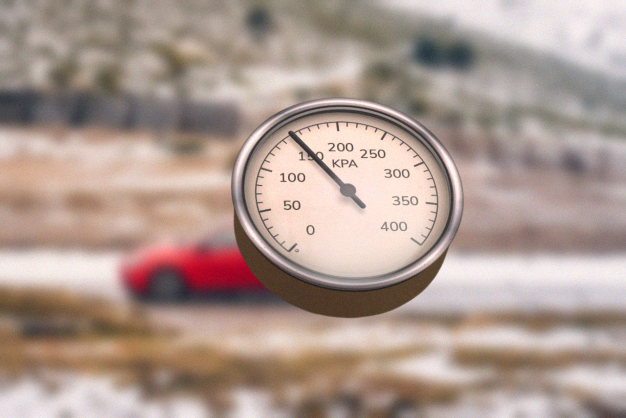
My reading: 150,kPa
